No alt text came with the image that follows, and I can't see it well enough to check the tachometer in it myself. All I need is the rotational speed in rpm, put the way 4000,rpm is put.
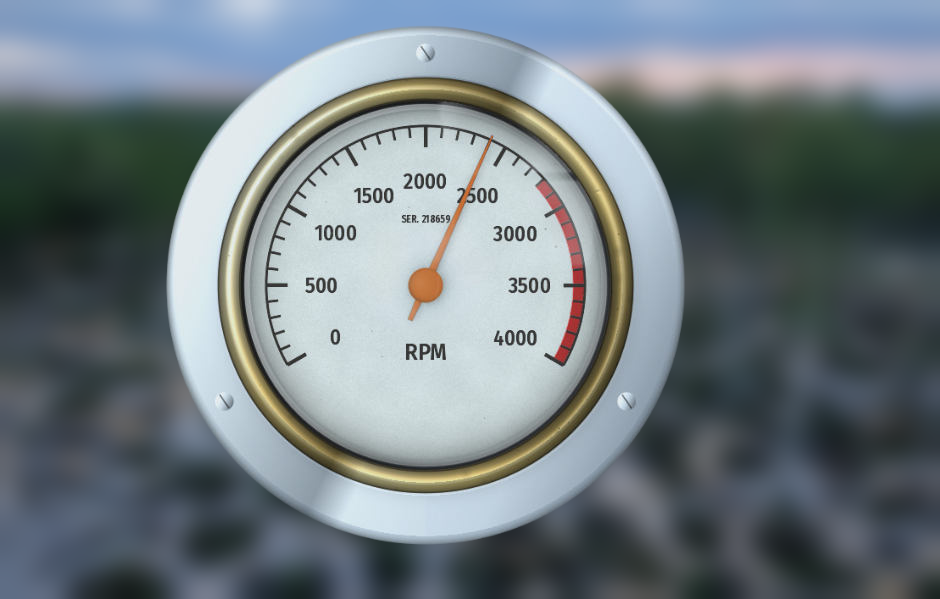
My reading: 2400,rpm
